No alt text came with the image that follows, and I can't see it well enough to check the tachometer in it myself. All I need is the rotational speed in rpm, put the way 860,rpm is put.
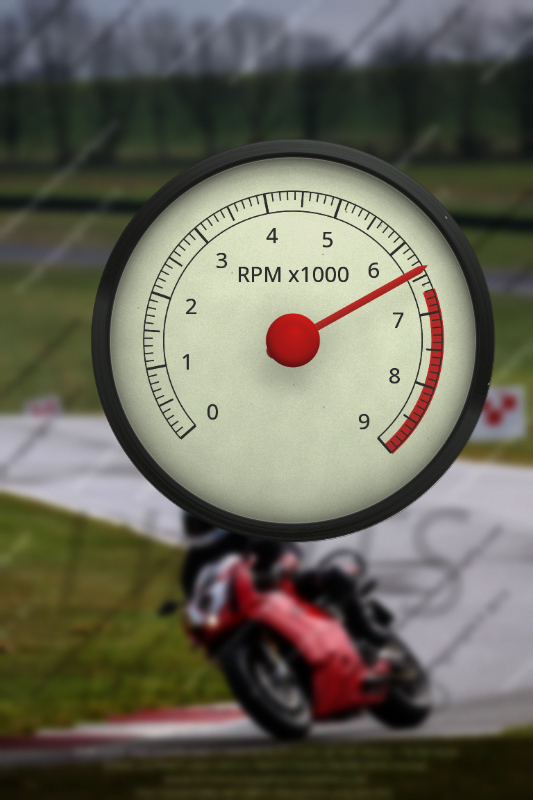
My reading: 6400,rpm
